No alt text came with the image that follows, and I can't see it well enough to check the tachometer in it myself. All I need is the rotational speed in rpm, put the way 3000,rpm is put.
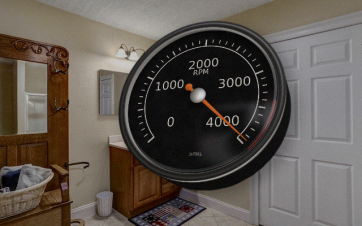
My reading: 3950,rpm
